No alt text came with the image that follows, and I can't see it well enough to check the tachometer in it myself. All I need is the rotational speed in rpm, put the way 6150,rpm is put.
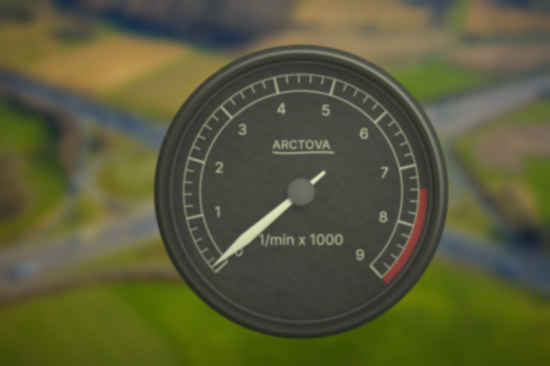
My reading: 100,rpm
